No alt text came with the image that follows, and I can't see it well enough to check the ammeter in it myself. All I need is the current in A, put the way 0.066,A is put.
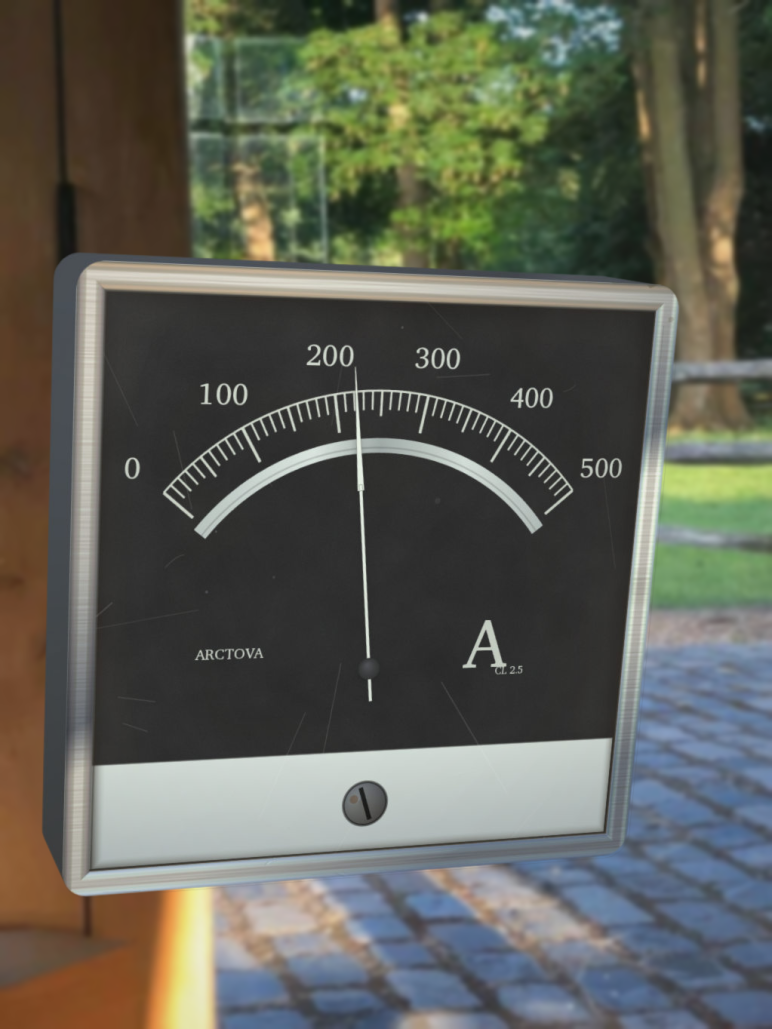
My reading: 220,A
